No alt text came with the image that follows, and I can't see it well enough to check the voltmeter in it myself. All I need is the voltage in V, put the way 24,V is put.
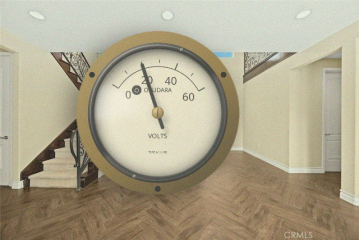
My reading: 20,V
